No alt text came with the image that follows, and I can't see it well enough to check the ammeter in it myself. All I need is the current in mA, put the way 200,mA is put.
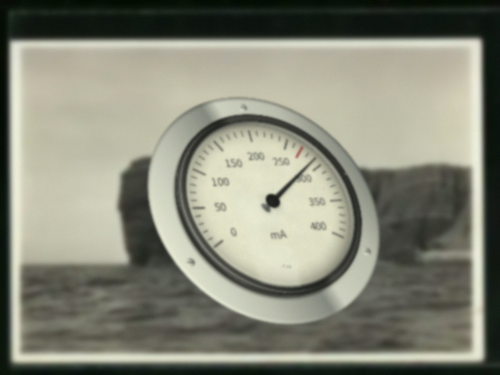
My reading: 290,mA
